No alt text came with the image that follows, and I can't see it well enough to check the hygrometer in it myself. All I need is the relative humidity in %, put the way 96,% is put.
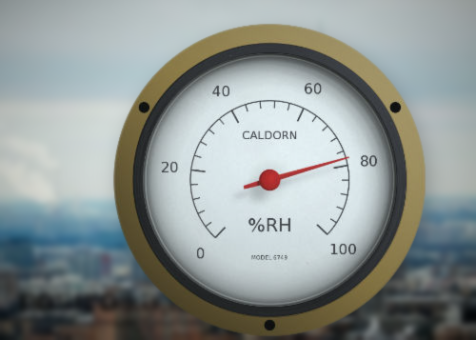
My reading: 78,%
